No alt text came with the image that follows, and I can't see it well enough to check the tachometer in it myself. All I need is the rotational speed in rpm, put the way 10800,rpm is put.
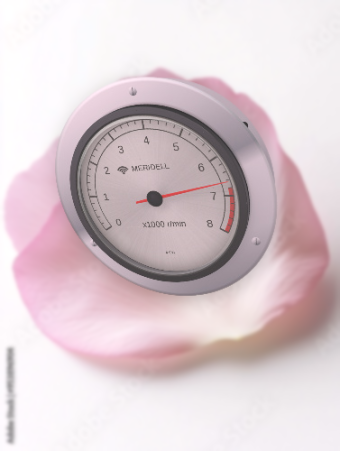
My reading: 6600,rpm
